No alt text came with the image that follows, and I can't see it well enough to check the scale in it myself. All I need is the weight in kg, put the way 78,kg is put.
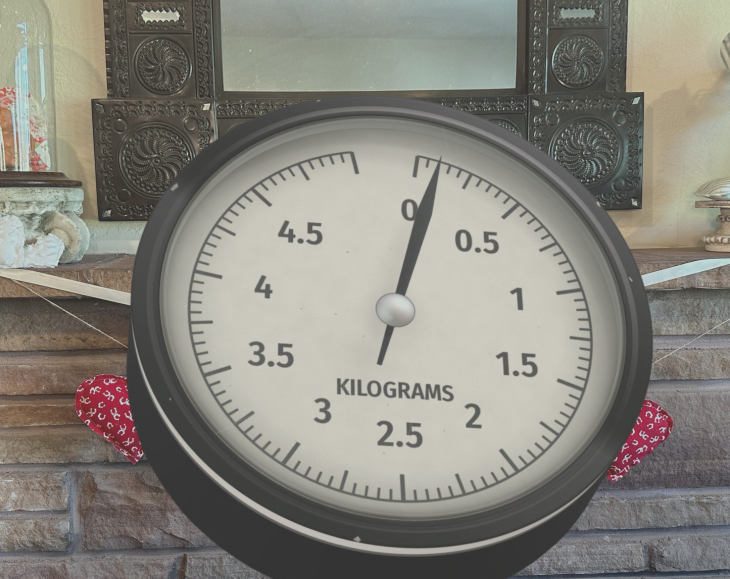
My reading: 0.1,kg
